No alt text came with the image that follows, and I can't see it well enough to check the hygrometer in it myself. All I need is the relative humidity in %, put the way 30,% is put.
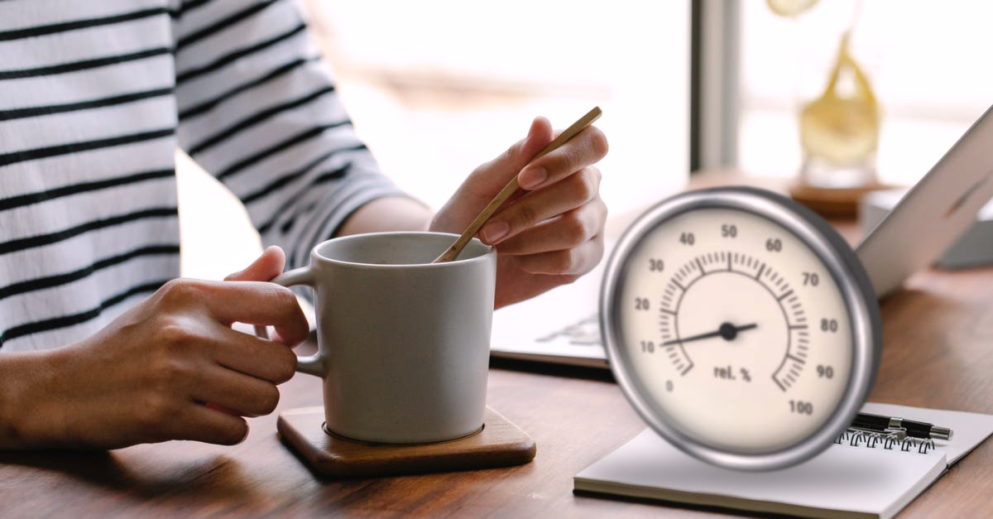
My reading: 10,%
